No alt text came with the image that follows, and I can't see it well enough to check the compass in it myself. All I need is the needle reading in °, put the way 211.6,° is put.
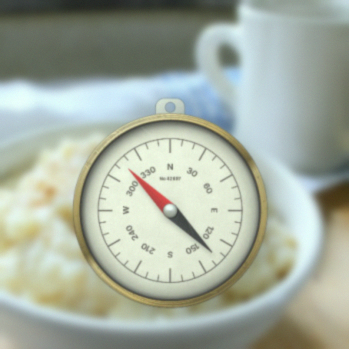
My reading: 315,°
